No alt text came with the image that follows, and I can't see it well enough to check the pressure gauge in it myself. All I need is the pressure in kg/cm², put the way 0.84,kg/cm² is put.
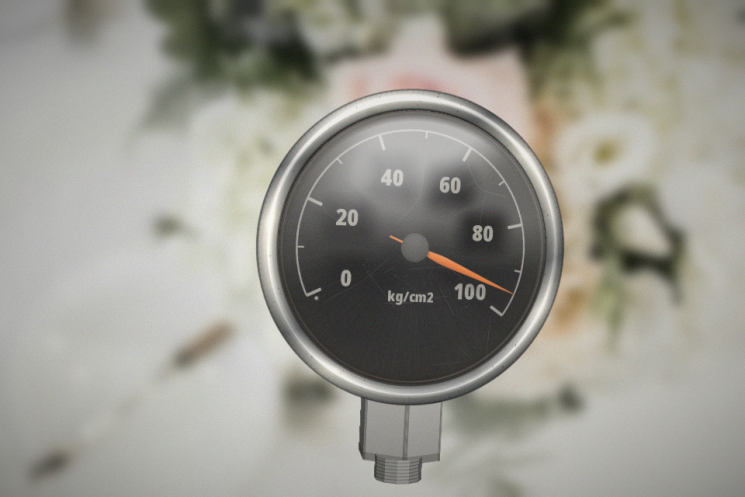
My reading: 95,kg/cm²
